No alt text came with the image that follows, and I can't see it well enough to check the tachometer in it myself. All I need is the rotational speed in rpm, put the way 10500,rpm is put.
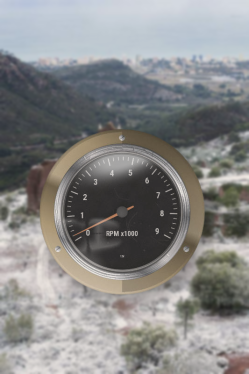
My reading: 200,rpm
